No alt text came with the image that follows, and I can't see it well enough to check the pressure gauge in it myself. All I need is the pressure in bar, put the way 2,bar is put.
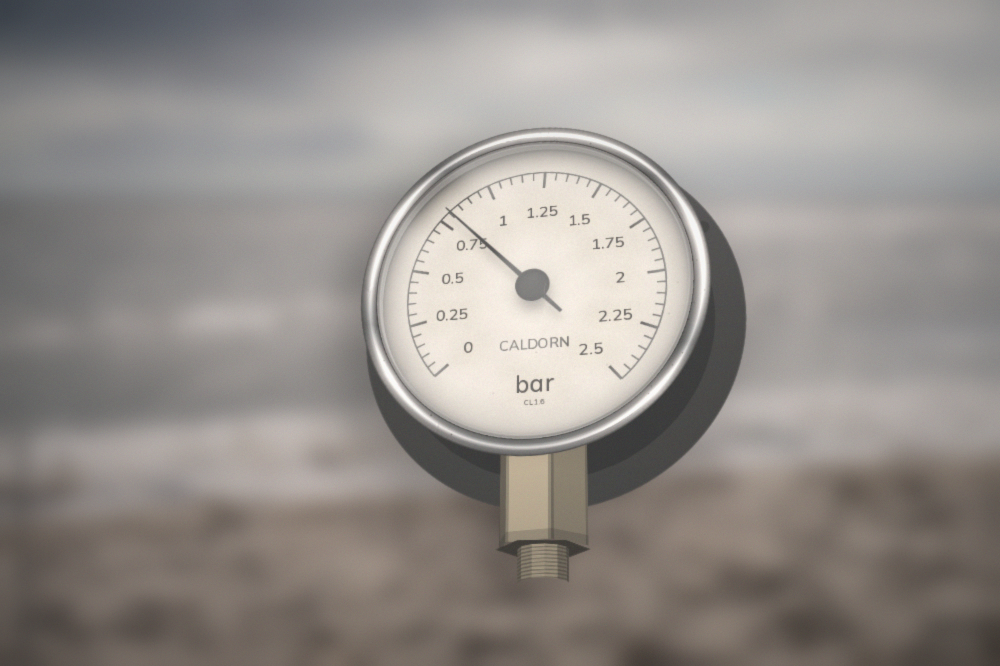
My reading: 0.8,bar
